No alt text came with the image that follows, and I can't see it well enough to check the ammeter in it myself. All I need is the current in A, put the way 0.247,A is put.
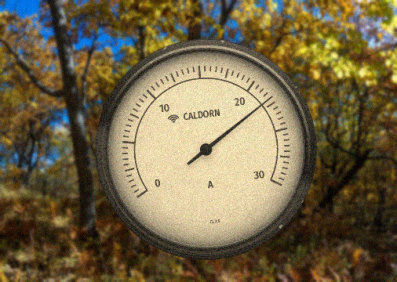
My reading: 22,A
